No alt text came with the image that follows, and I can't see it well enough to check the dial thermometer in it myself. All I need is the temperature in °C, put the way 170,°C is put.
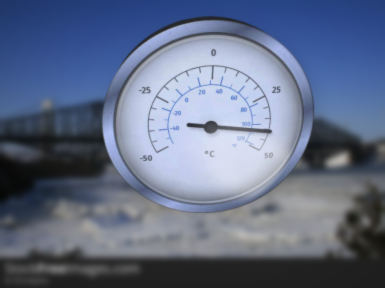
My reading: 40,°C
